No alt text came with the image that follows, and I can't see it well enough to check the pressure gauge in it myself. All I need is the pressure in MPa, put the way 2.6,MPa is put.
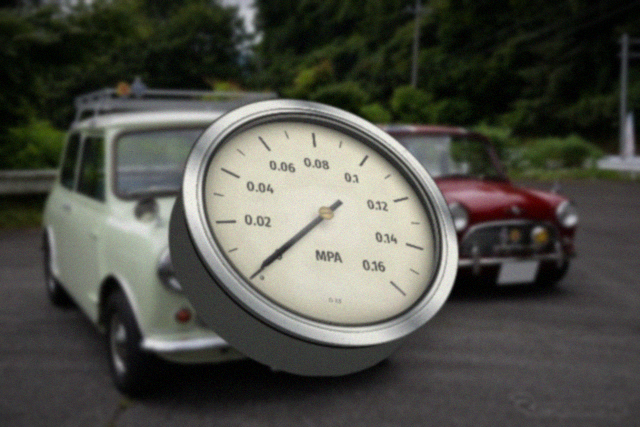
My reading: 0,MPa
